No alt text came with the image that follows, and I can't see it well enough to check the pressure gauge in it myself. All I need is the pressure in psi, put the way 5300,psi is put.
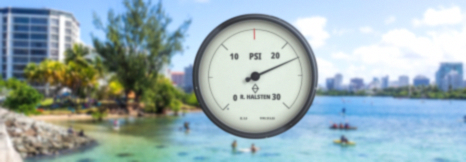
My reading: 22.5,psi
